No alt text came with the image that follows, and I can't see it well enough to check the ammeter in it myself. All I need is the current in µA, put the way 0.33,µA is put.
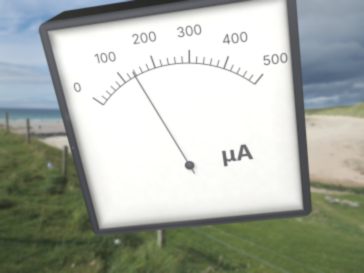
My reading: 140,µA
